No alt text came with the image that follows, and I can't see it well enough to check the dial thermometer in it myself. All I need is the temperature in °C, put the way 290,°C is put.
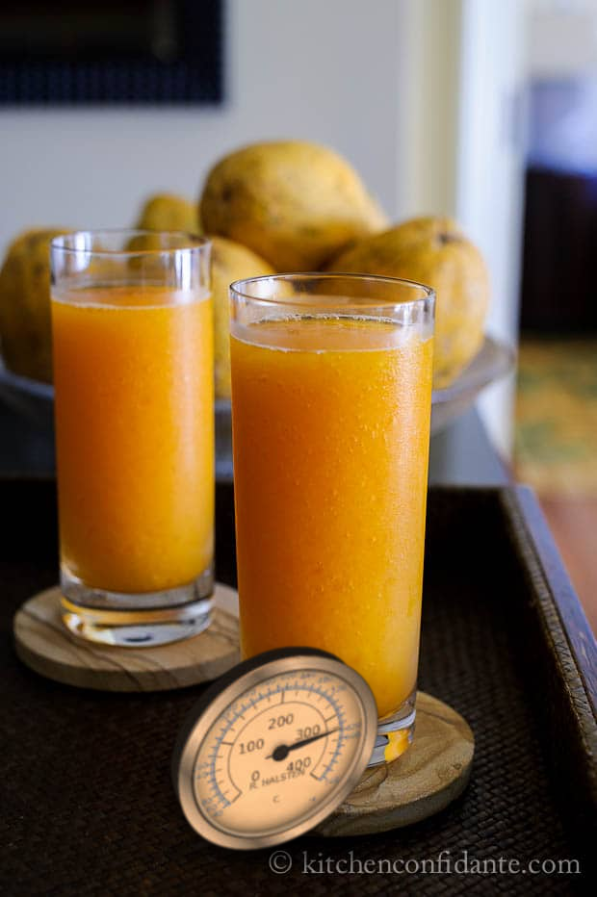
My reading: 320,°C
